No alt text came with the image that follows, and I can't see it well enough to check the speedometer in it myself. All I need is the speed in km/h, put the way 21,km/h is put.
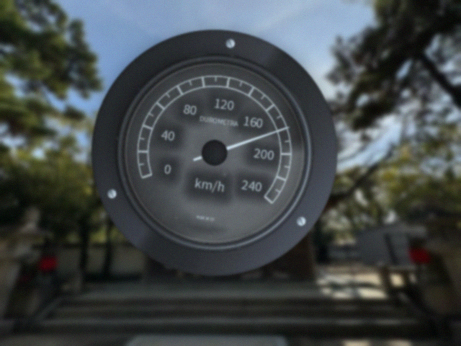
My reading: 180,km/h
